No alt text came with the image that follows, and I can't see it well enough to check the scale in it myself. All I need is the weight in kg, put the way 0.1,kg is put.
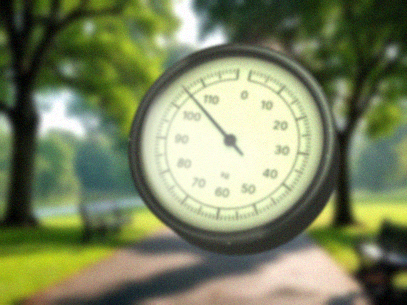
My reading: 105,kg
